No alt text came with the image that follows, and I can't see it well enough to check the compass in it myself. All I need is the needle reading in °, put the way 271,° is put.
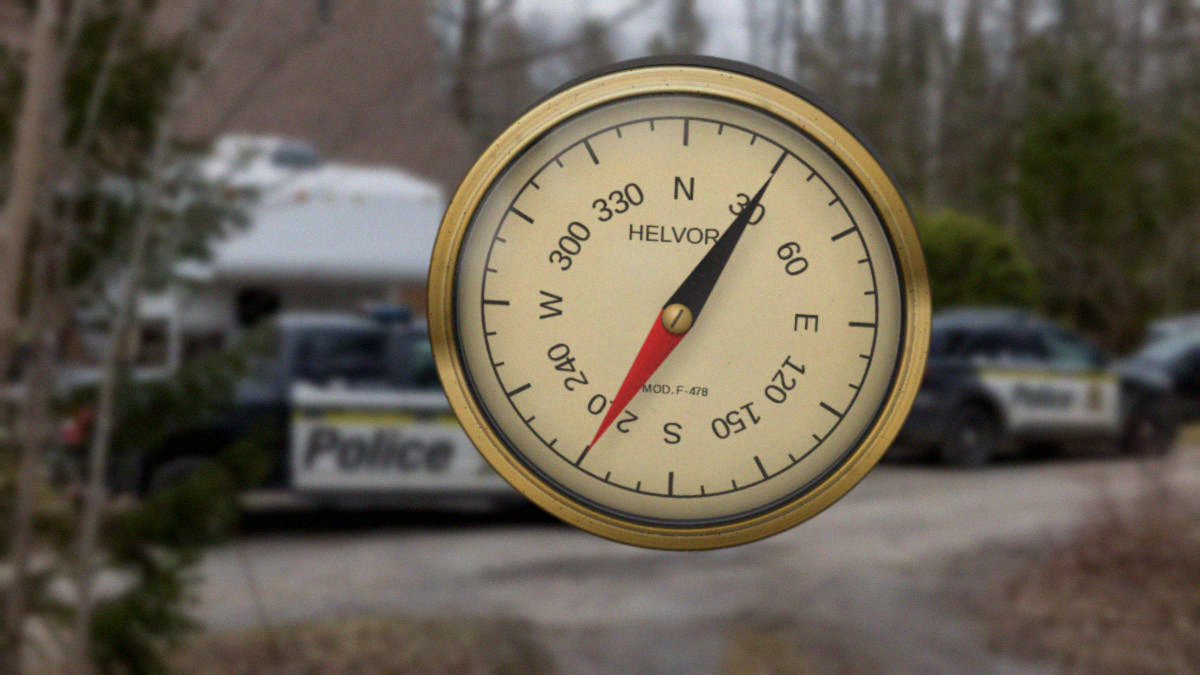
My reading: 210,°
